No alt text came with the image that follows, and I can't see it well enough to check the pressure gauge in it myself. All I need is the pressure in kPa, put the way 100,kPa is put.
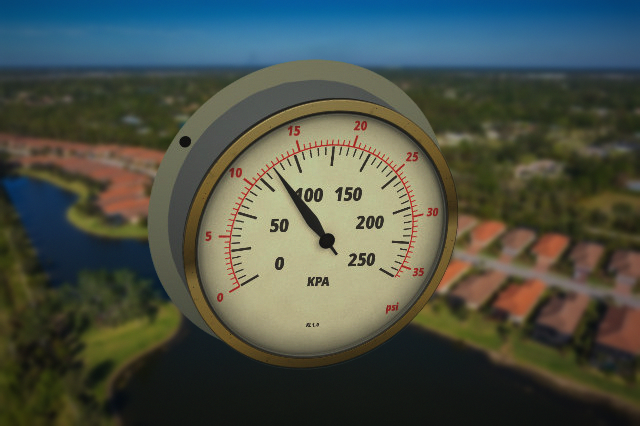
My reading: 85,kPa
